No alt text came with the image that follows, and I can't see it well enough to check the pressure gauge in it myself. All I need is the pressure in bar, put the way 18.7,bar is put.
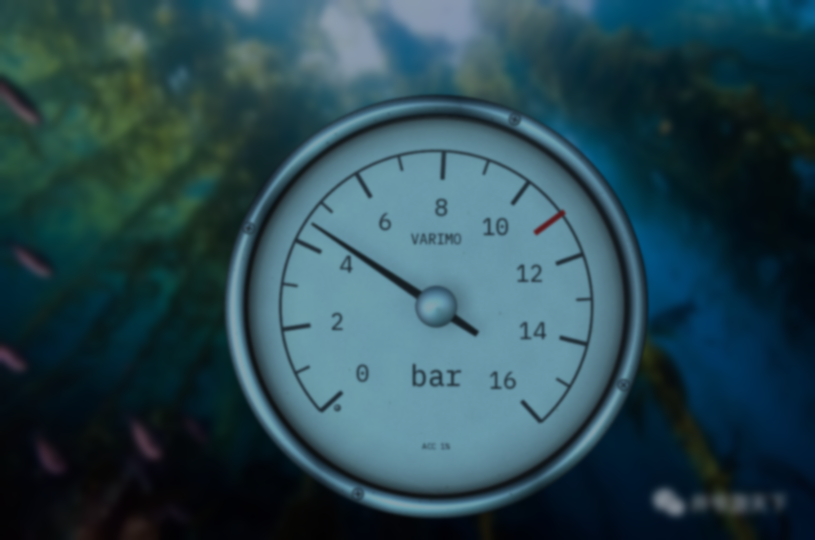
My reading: 4.5,bar
